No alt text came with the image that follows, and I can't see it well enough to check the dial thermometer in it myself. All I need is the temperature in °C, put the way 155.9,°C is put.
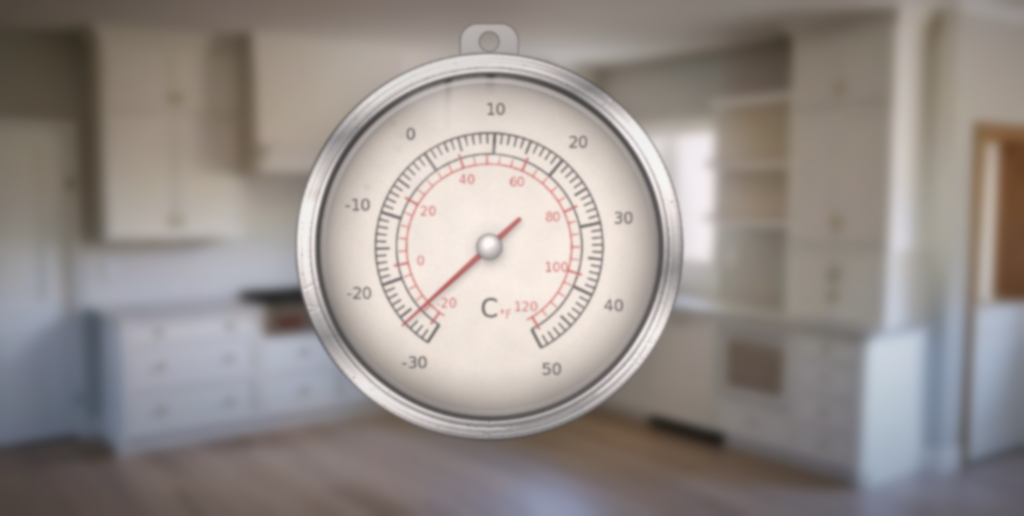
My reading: -26,°C
